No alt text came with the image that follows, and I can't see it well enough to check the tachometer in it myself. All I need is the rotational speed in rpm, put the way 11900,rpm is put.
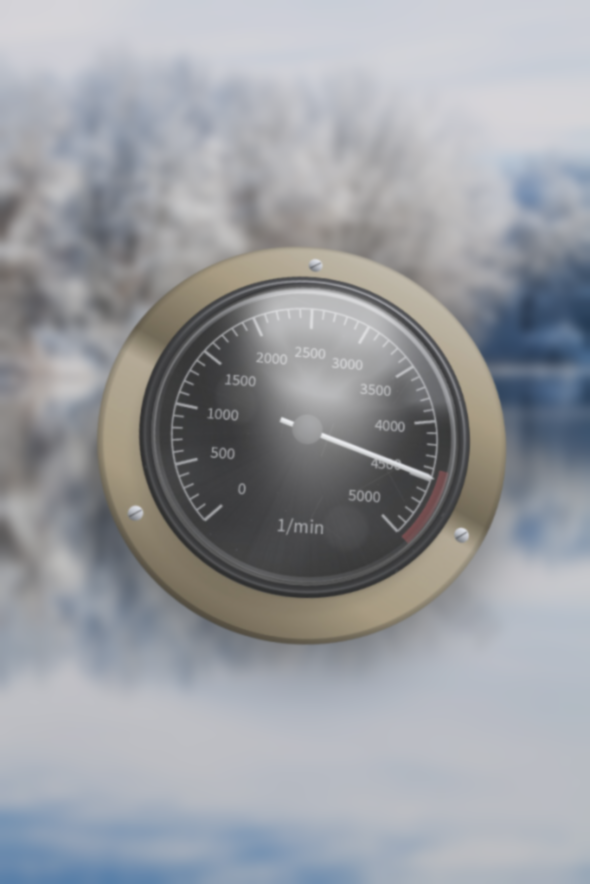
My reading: 4500,rpm
